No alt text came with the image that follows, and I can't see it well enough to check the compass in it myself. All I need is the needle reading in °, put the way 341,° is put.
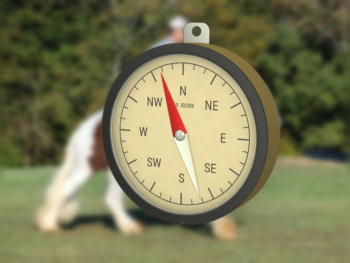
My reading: 340,°
